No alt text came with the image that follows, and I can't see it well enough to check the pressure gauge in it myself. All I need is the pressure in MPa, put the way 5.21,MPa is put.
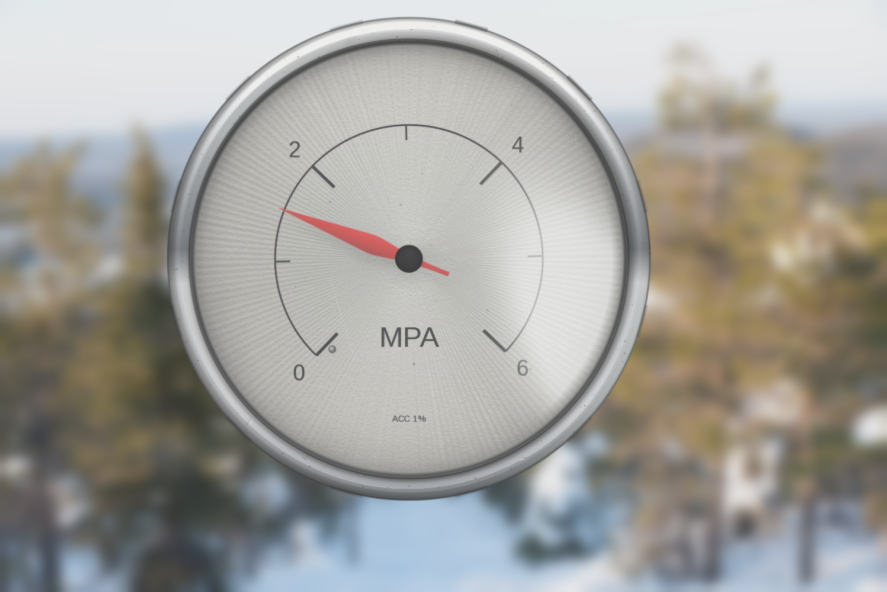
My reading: 1.5,MPa
